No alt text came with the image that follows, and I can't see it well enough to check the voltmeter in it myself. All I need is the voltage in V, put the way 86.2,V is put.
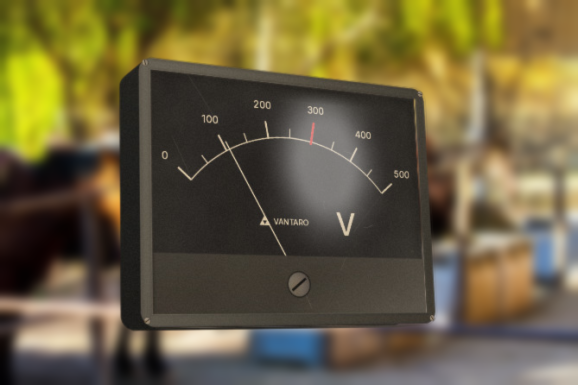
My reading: 100,V
